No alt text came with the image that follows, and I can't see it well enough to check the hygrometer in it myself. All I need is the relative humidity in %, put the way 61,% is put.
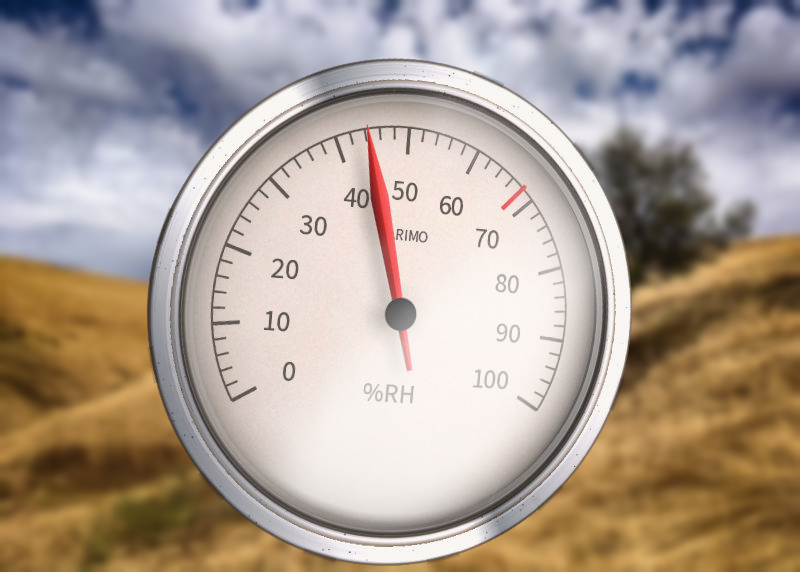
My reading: 44,%
